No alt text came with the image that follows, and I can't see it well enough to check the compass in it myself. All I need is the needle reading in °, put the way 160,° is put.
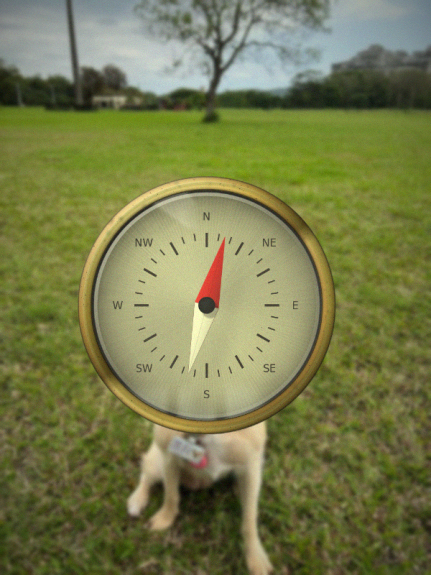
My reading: 15,°
